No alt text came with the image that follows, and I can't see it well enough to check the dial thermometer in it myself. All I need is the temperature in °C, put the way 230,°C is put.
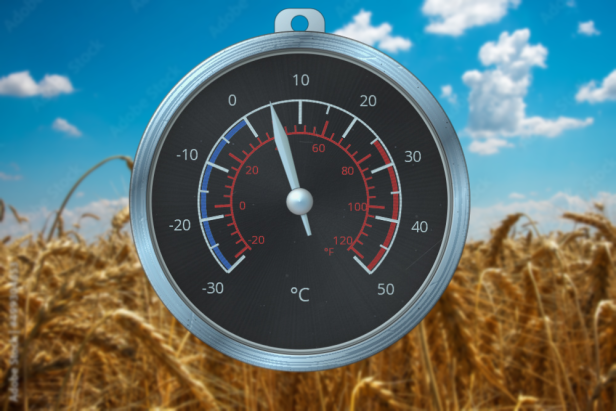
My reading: 5,°C
